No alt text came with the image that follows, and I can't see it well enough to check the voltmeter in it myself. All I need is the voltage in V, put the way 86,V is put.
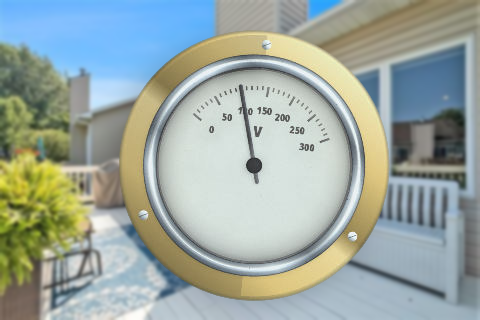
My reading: 100,V
